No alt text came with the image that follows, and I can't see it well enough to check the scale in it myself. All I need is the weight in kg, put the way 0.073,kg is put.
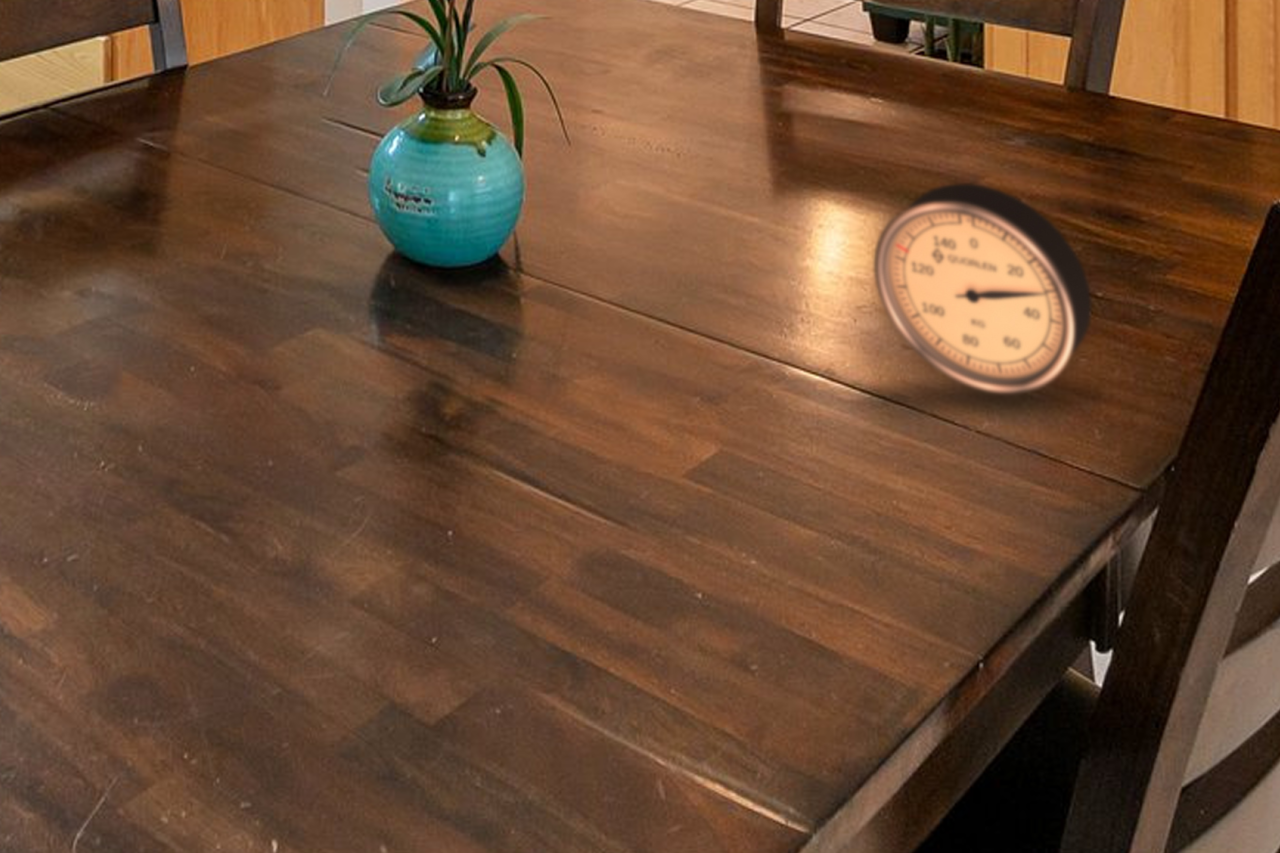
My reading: 30,kg
